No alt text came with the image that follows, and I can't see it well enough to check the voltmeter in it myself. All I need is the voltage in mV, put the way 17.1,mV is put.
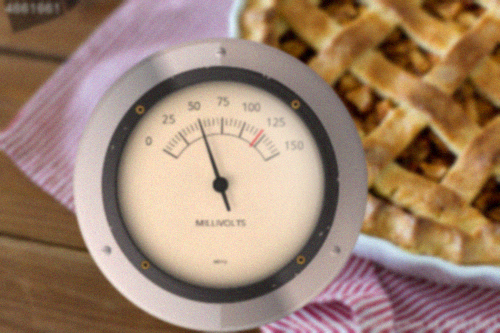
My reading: 50,mV
